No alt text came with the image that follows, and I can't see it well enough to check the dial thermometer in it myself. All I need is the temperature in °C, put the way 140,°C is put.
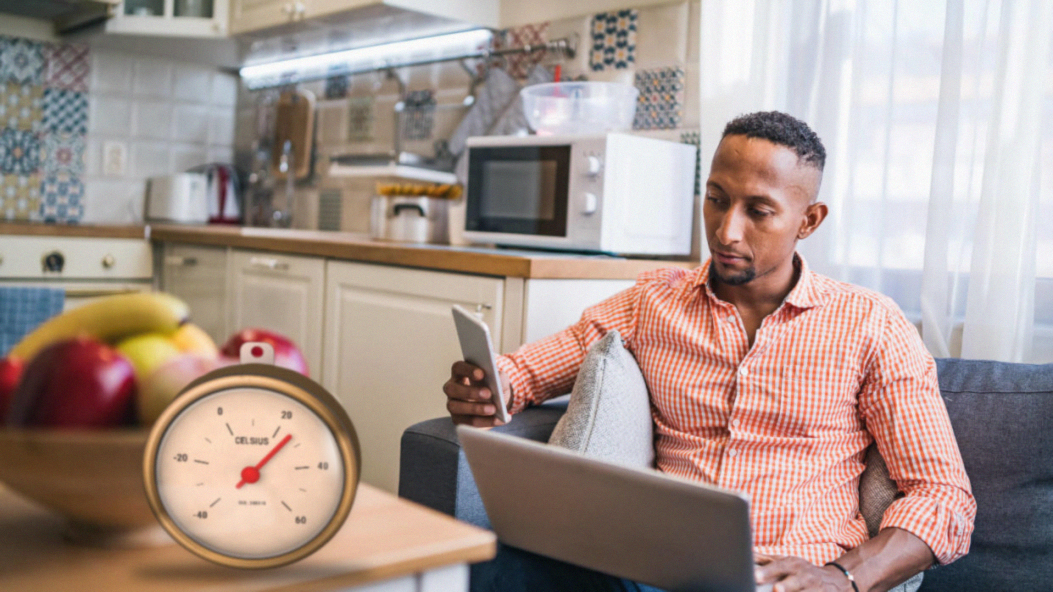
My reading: 25,°C
